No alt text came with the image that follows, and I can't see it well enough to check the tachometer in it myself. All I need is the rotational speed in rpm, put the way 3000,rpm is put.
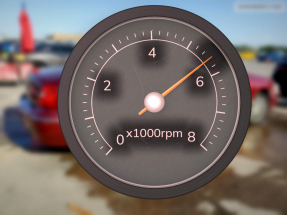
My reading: 5600,rpm
